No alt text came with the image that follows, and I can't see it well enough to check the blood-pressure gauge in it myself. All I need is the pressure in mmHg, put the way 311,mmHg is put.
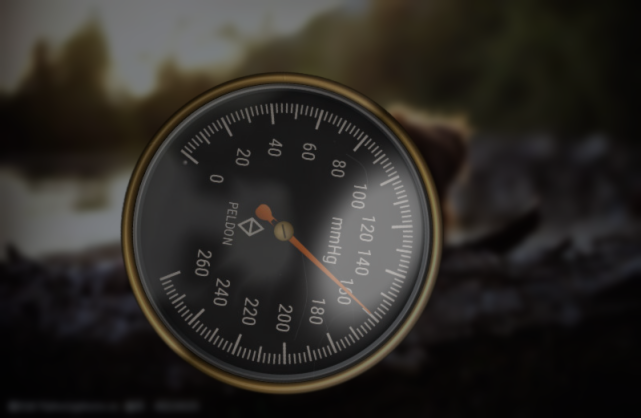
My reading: 160,mmHg
